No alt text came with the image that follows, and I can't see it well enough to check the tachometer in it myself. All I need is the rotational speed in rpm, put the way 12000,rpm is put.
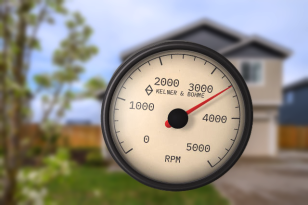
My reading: 3400,rpm
